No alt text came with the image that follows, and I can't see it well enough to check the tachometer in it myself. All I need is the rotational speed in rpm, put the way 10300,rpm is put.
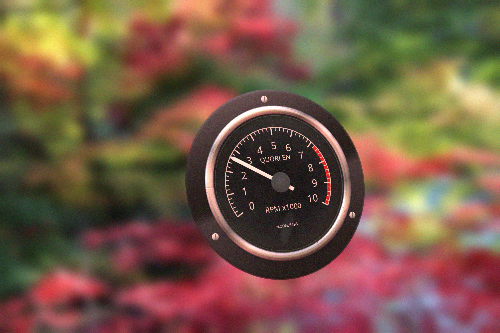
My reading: 2600,rpm
